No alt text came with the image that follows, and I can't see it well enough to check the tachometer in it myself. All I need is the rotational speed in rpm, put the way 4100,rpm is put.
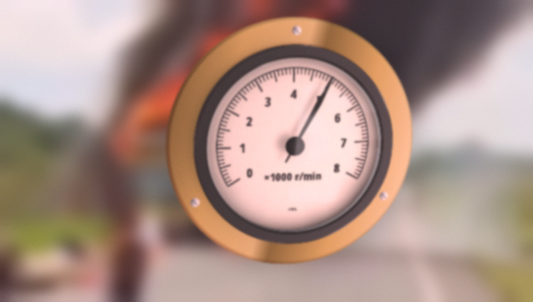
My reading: 5000,rpm
